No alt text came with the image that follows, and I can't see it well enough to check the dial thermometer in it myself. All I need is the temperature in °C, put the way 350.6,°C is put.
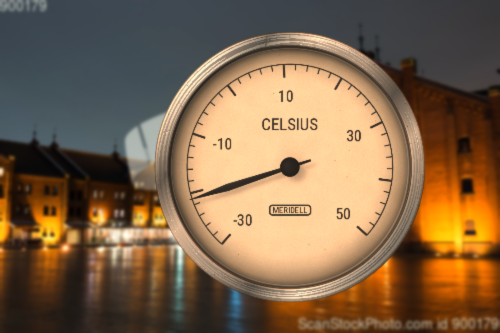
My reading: -21,°C
